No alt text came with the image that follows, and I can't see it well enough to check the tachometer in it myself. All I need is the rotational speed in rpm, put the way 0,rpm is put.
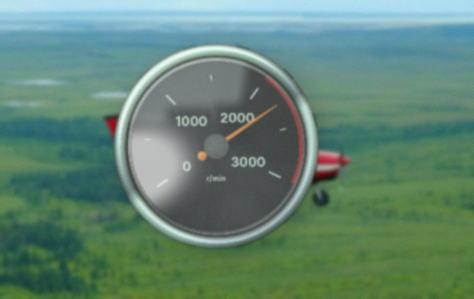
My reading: 2250,rpm
